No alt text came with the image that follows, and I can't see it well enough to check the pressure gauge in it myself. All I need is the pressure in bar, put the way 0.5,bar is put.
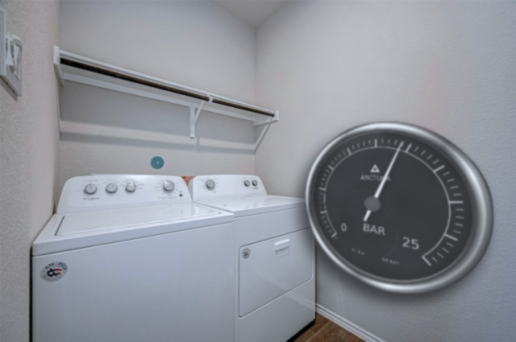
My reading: 14.5,bar
